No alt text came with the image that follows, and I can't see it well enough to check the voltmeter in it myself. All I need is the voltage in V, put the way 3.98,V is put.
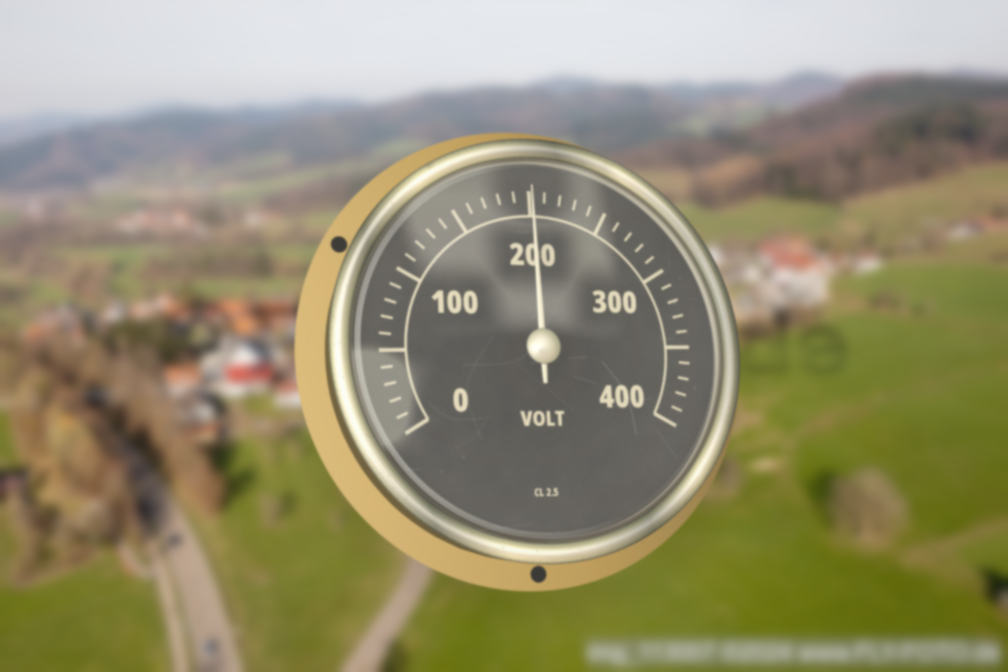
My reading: 200,V
